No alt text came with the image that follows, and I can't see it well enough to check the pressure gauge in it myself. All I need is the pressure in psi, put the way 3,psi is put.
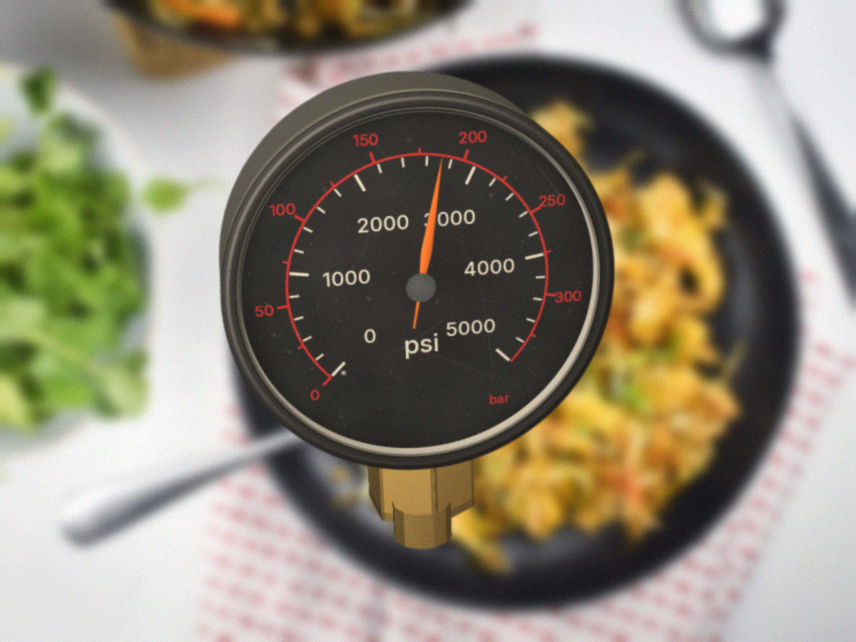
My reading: 2700,psi
